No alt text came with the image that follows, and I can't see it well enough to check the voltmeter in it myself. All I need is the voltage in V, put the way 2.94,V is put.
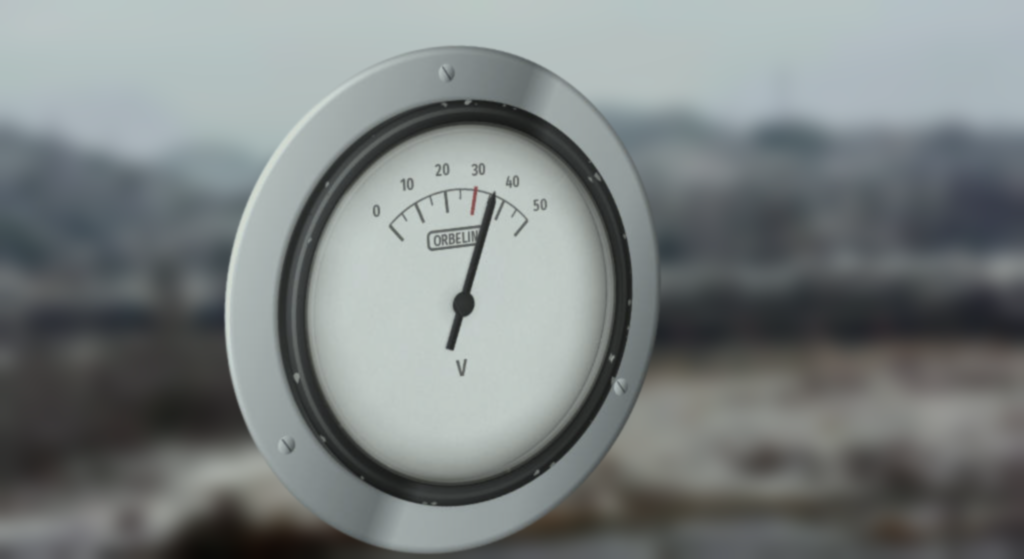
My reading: 35,V
